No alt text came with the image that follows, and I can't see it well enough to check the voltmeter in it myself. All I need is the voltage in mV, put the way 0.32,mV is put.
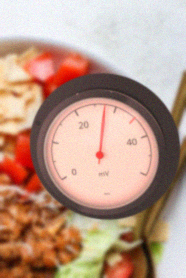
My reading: 27.5,mV
